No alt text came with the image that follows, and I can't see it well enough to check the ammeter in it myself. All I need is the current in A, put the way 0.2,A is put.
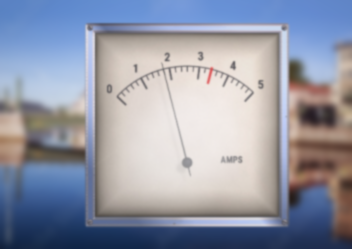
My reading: 1.8,A
